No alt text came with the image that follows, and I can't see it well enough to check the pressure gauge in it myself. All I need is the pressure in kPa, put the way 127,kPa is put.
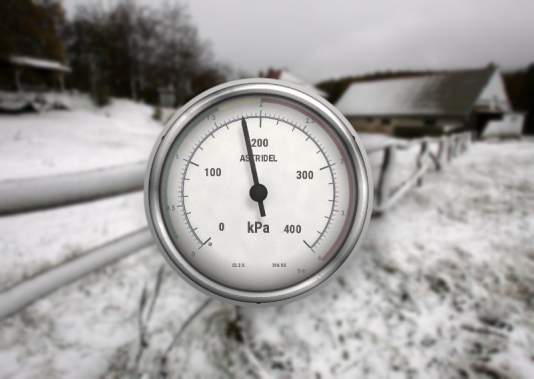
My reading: 180,kPa
